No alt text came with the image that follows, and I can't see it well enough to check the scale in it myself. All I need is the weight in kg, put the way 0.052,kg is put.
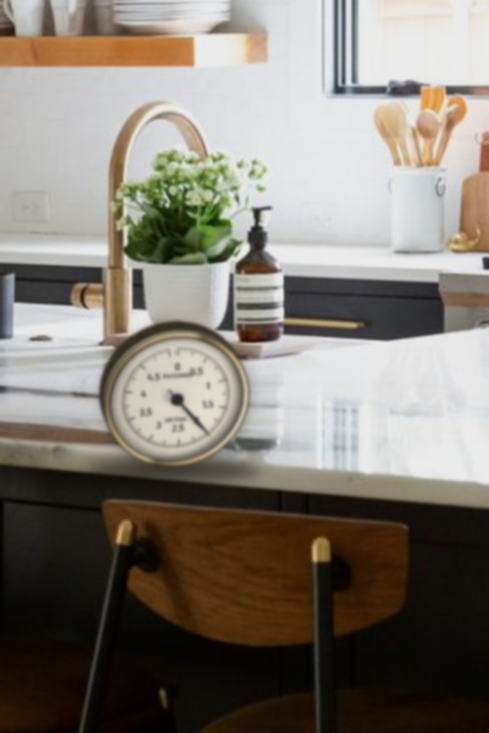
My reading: 2,kg
